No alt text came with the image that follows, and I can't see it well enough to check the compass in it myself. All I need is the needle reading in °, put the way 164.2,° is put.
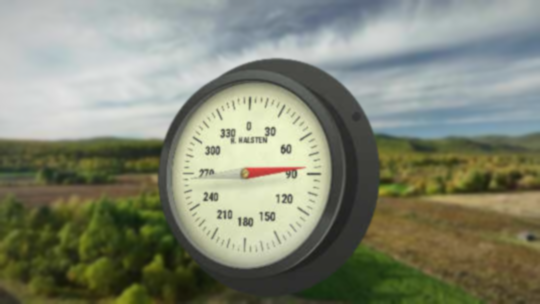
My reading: 85,°
